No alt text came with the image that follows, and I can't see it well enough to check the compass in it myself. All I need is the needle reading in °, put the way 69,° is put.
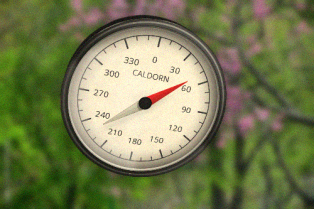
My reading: 50,°
